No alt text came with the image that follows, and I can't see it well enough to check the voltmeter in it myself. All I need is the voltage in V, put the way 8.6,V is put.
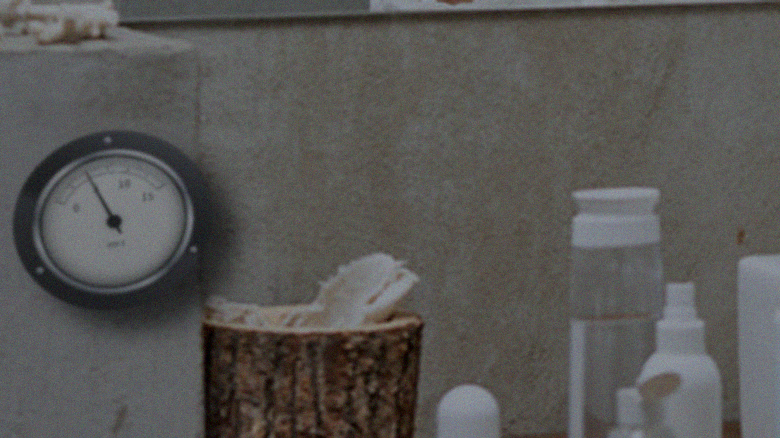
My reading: 5,V
